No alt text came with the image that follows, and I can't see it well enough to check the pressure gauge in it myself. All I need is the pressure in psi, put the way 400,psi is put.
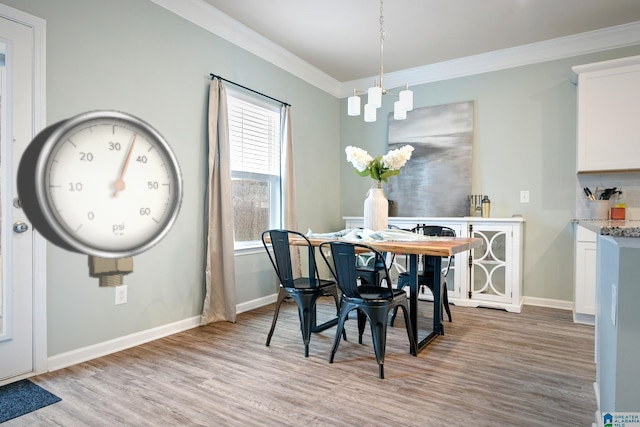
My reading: 35,psi
